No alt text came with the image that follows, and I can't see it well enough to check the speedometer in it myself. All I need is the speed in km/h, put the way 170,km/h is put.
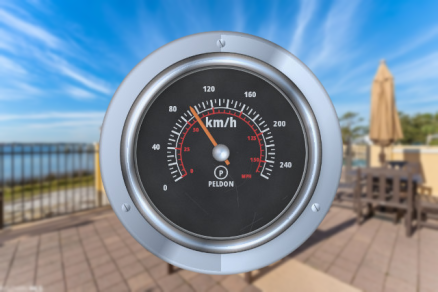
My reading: 95,km/h
